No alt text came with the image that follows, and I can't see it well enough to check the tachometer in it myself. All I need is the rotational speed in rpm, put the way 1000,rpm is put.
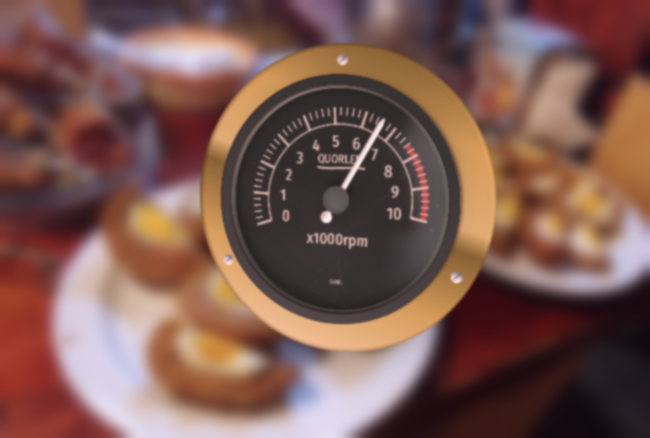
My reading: 6600,rpm
